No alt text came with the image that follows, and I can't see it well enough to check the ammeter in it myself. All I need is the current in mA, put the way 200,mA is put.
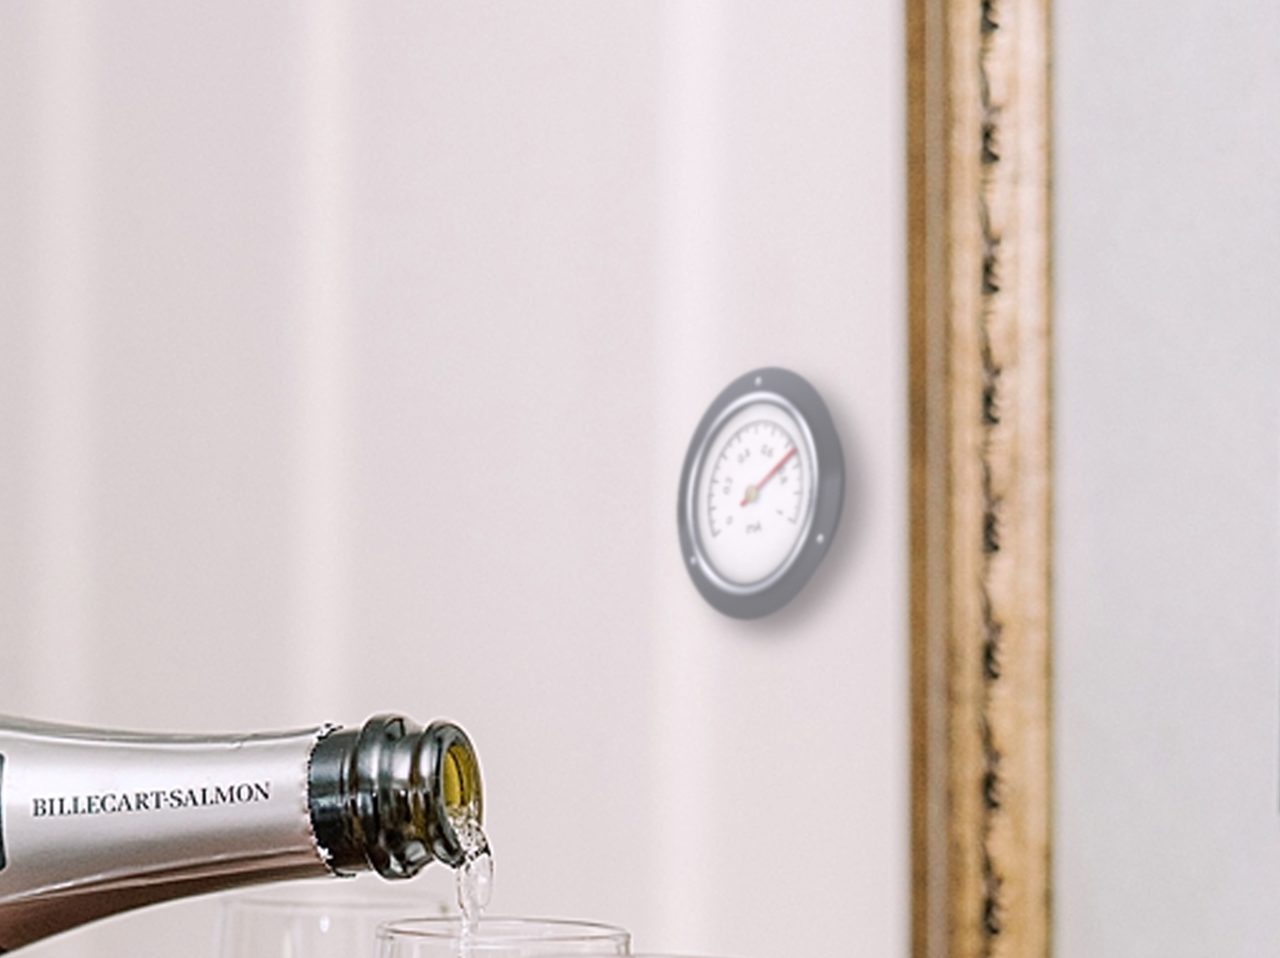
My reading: 0.75,mA
